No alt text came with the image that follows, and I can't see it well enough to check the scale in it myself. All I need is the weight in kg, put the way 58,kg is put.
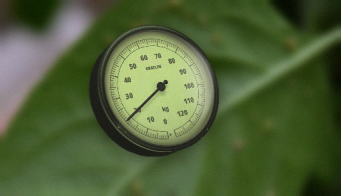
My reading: 20,kg
